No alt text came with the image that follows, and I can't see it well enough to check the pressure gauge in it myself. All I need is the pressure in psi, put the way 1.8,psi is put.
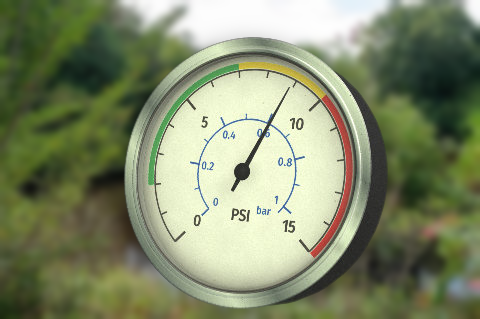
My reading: 9,psi
